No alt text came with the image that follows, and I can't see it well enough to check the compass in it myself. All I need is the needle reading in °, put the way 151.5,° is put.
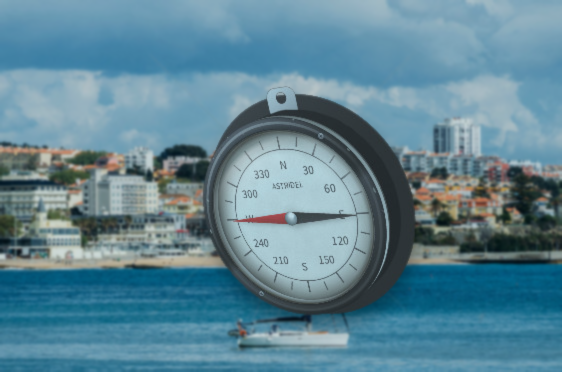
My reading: 270,°
